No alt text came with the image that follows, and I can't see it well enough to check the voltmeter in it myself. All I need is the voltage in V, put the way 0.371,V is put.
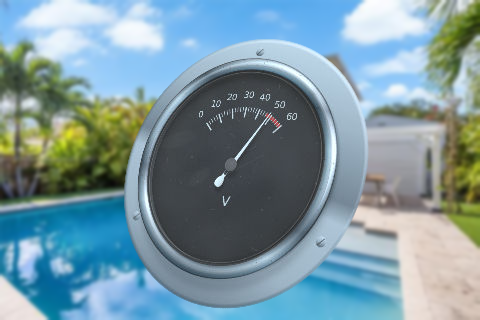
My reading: 50,V
